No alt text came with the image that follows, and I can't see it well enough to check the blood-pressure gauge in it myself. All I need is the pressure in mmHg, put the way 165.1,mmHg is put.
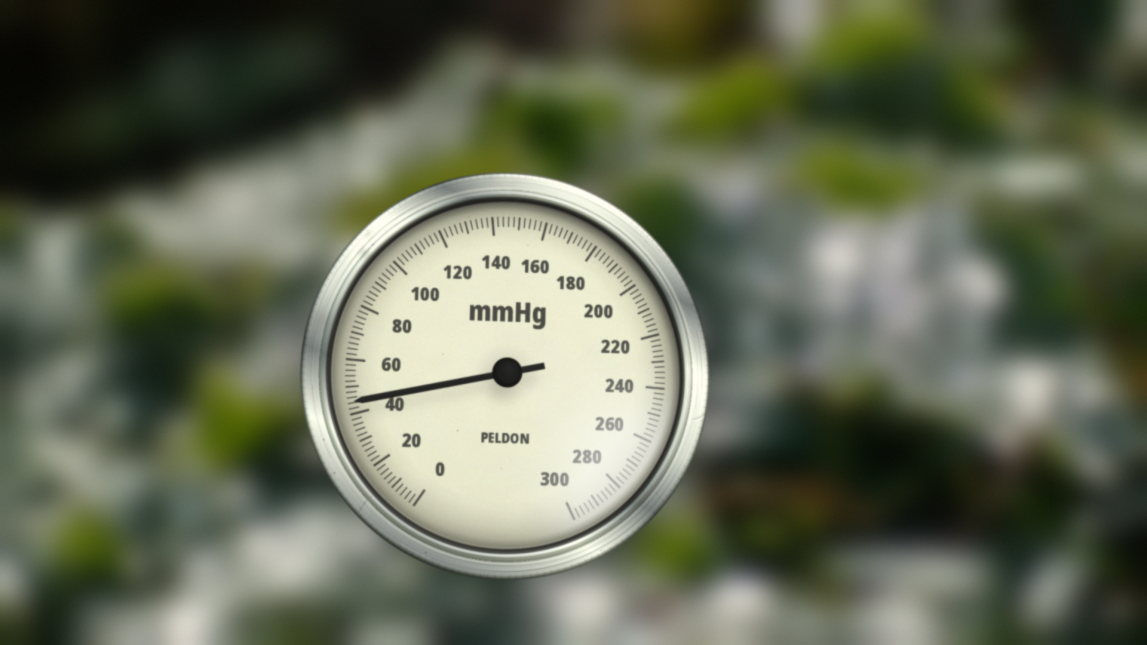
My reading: 44,mmHg
